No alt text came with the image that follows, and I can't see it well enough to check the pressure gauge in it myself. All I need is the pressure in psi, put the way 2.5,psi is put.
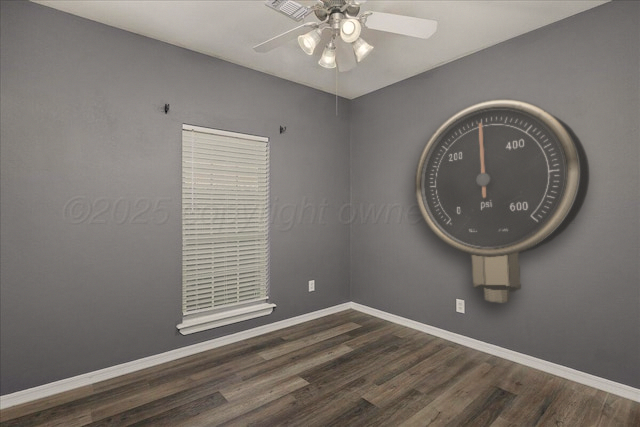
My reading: 300,psi
